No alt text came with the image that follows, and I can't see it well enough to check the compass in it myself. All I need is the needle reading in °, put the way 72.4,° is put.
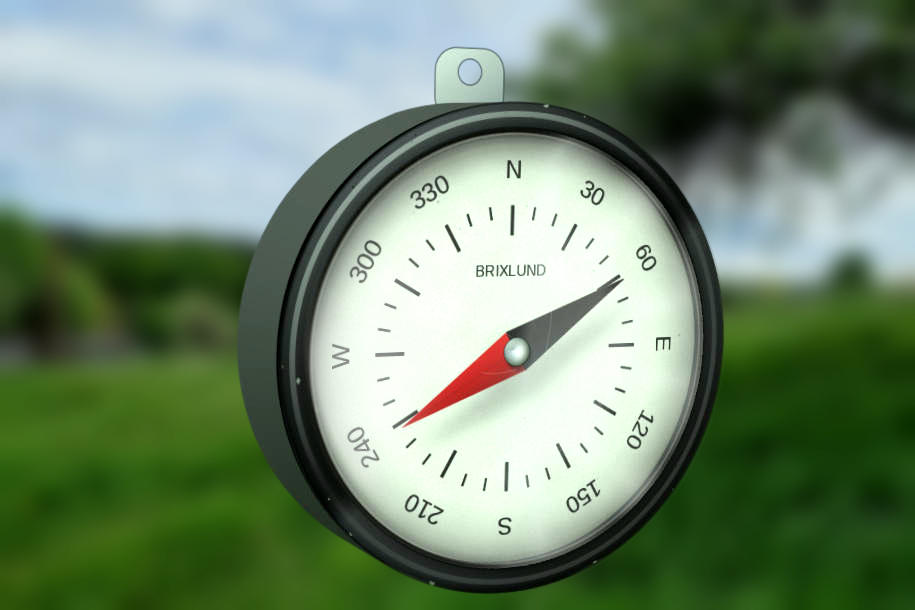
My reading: 240,°
